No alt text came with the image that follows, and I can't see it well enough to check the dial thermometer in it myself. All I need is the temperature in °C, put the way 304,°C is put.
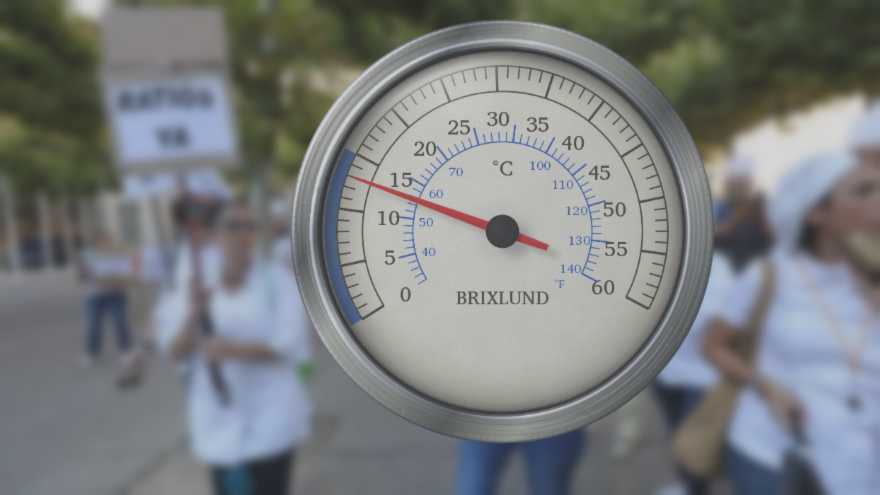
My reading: 13,°C
